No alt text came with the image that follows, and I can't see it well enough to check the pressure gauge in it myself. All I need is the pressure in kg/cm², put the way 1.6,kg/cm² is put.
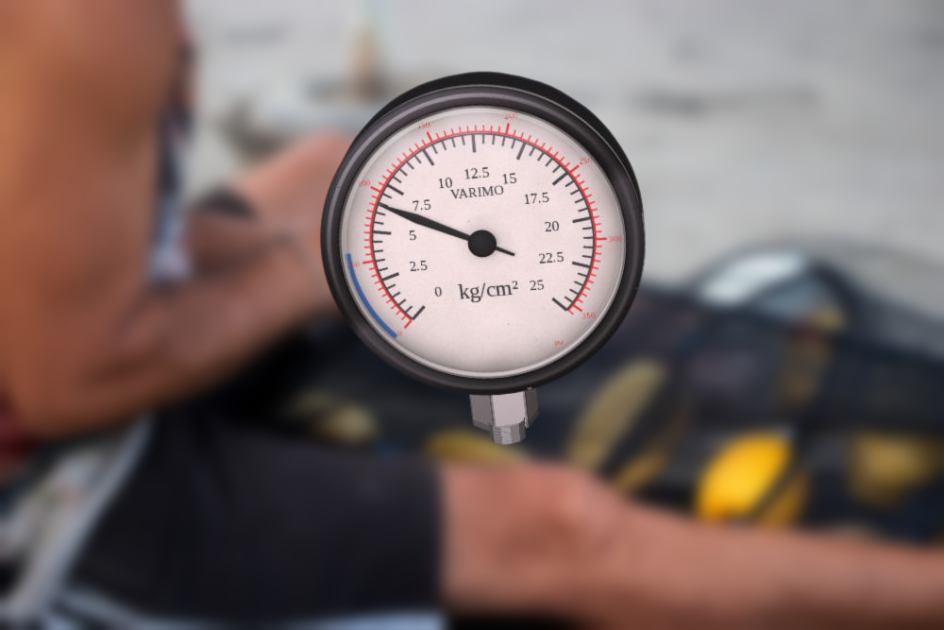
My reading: 6.5,kg/cm²
